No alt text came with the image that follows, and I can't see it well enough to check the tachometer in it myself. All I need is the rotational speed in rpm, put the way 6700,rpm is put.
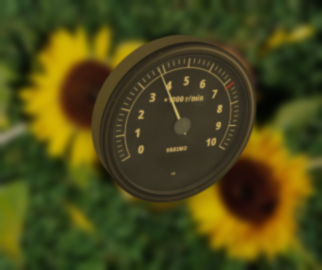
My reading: 3800,rpm
